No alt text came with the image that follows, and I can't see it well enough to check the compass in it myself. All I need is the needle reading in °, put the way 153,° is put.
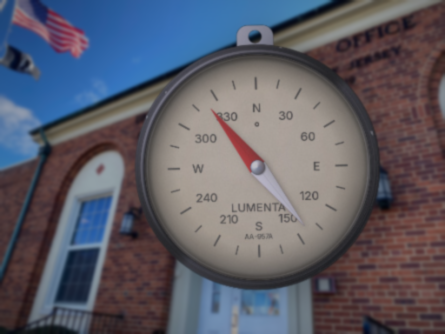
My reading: 322.5,°
